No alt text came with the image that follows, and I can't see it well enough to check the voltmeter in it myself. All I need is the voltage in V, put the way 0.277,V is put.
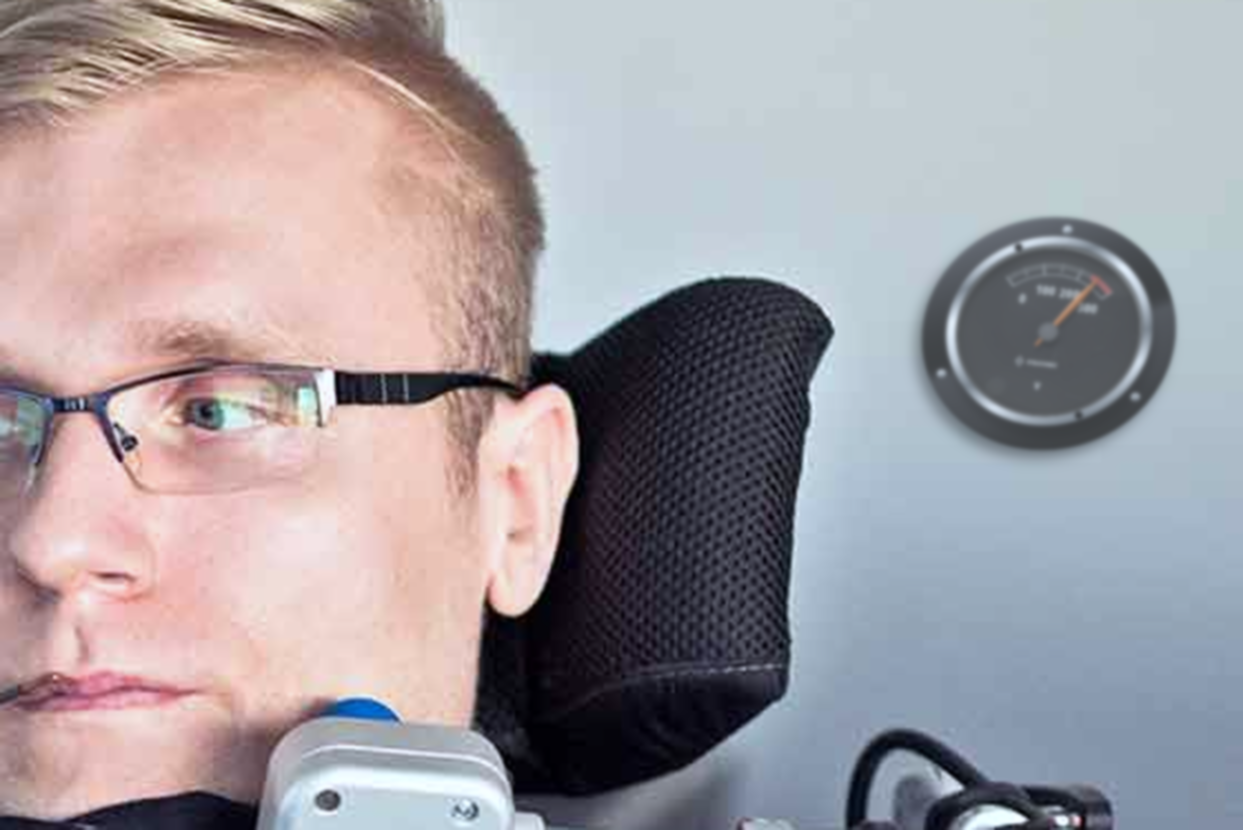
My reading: 250,V
